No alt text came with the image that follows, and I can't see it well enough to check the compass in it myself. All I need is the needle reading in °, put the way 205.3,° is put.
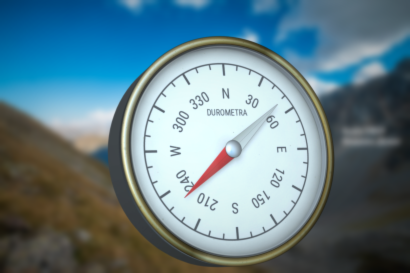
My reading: 230,°
